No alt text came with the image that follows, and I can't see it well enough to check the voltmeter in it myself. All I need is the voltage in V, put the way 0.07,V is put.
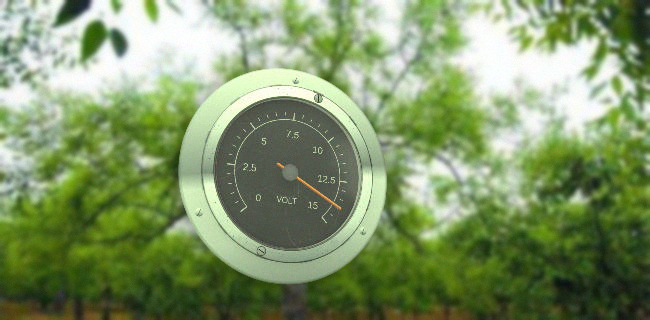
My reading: 14,V
